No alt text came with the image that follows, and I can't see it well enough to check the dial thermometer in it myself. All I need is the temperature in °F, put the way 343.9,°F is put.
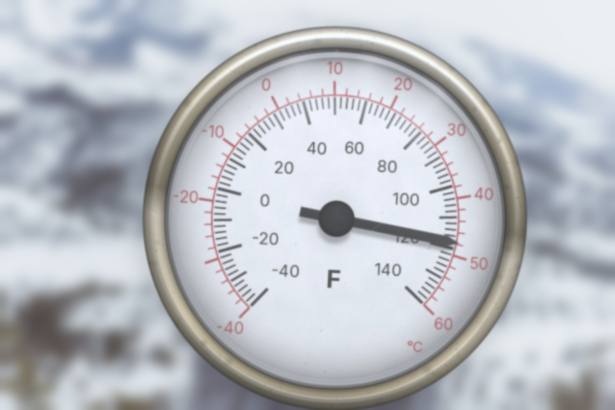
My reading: 118,°F
